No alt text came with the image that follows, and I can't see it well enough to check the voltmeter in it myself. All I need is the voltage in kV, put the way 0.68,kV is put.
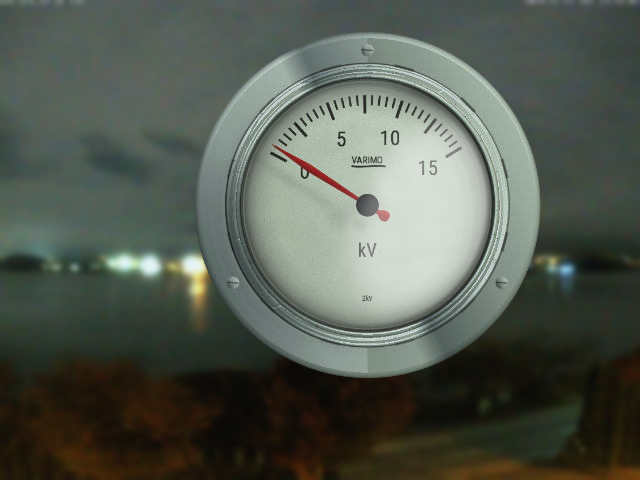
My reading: 0.5,kV
